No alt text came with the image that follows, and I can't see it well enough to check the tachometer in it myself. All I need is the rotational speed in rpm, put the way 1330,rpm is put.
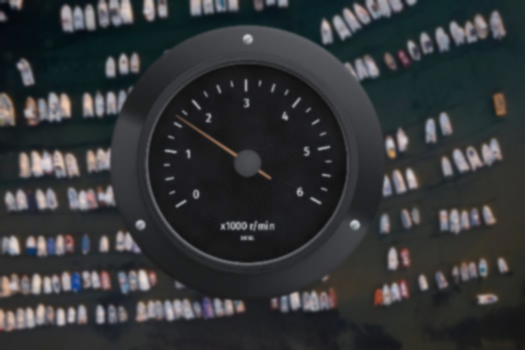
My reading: 1625,rpm
